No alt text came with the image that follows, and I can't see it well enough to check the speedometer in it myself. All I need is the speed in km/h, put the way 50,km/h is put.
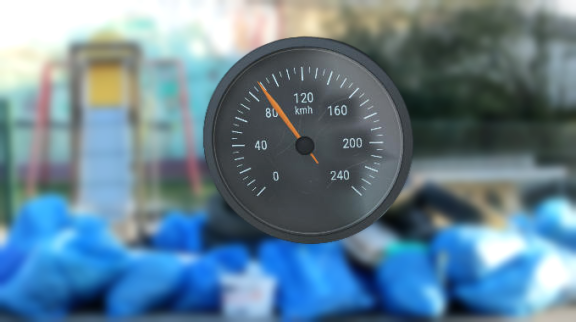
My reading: 90,km/h
